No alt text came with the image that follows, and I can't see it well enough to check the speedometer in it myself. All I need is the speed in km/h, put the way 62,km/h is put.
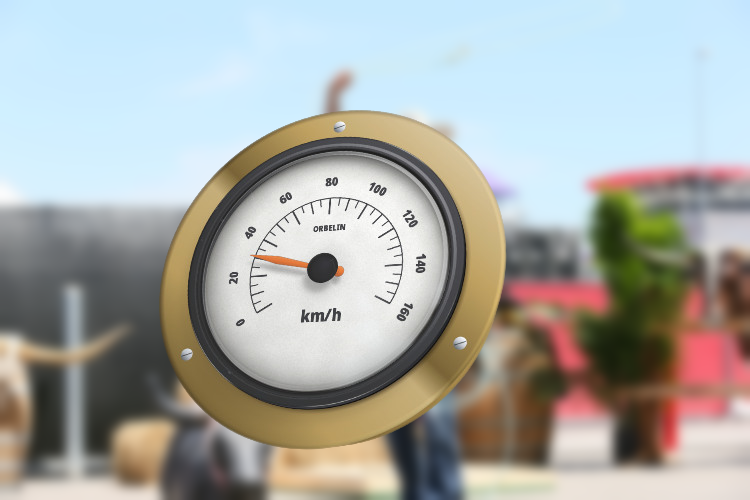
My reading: 30,km/h
